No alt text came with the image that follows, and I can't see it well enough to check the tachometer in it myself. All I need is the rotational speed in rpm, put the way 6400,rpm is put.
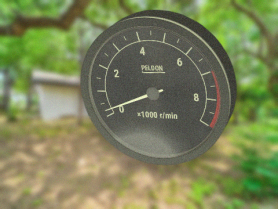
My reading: 250,rpm
